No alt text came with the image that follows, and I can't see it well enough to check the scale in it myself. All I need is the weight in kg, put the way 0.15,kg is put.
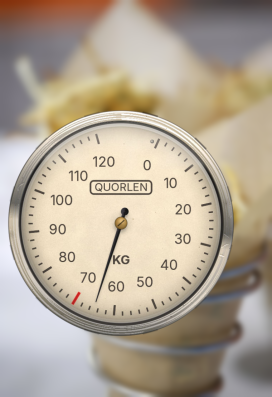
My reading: 65,kg
